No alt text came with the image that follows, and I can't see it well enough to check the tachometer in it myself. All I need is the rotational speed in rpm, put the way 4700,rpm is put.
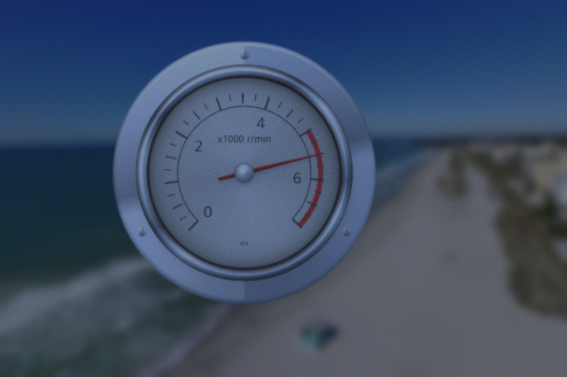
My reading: 5500,rpm
